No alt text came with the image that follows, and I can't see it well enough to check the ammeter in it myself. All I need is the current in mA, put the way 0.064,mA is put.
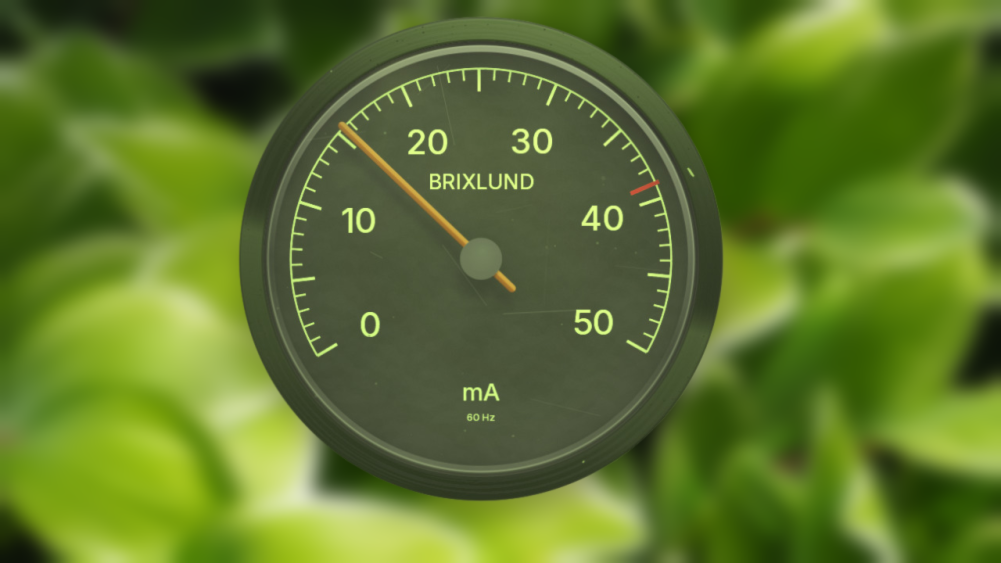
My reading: 15.5,mA
